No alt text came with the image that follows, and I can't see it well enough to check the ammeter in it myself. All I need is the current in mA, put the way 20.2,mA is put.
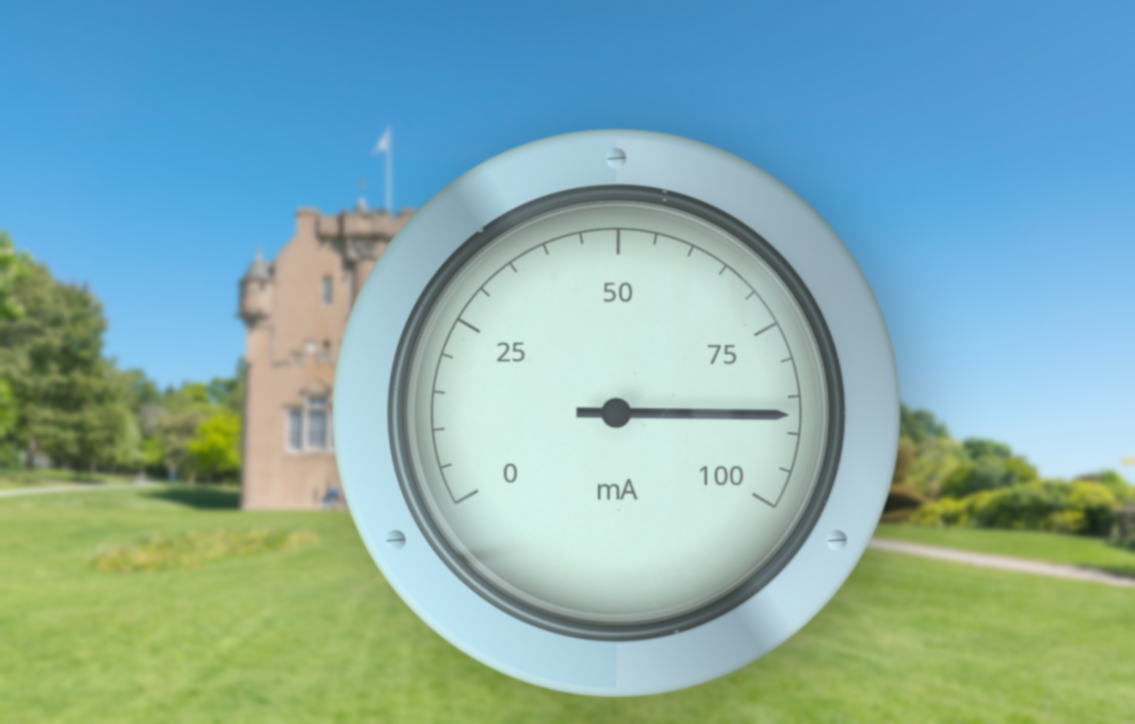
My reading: 87.5,mA
